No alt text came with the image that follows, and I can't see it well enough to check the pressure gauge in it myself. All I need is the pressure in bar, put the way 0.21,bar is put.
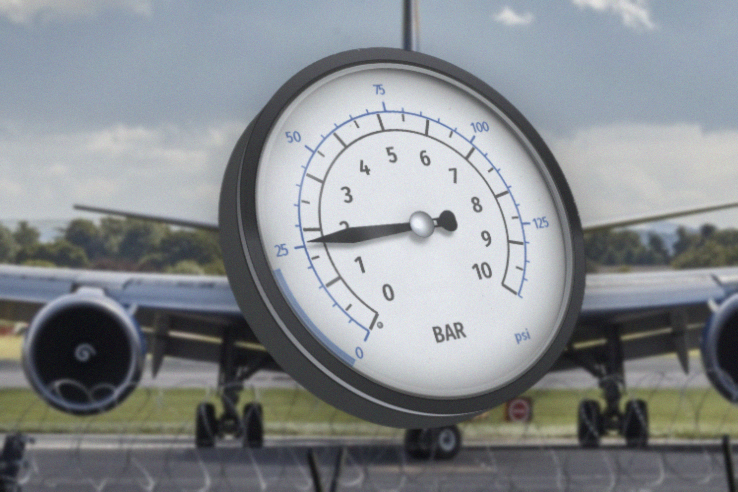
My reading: 1.75,bar
